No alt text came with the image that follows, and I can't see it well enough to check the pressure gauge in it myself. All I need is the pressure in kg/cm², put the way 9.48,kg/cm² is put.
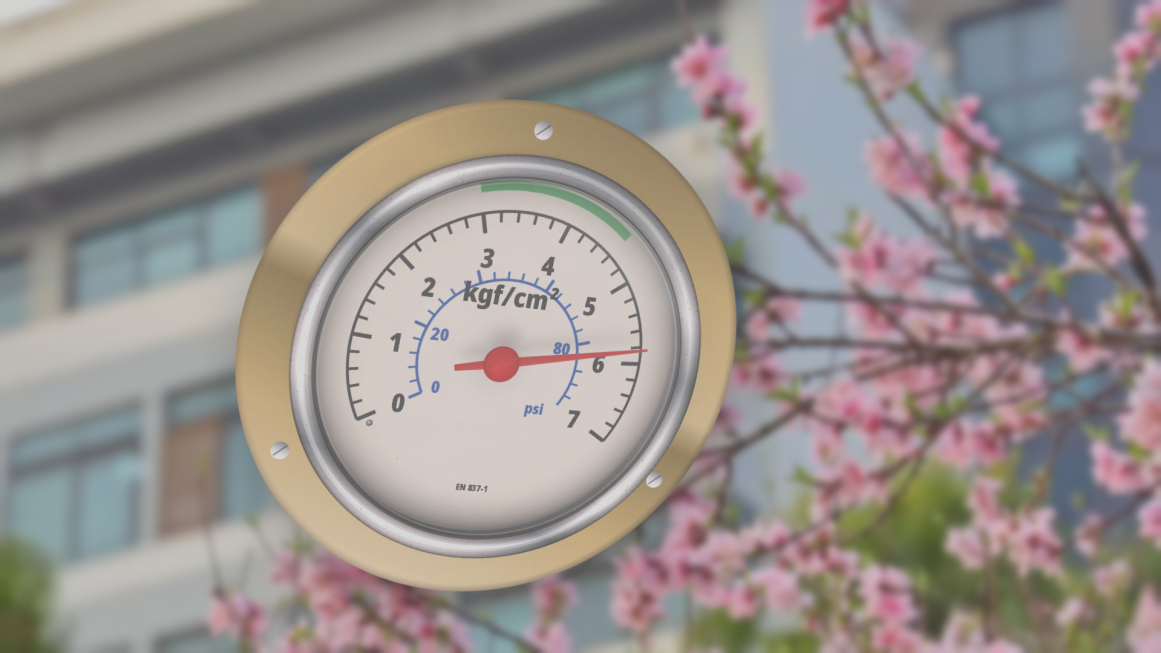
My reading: 5.8,kg/cm²
